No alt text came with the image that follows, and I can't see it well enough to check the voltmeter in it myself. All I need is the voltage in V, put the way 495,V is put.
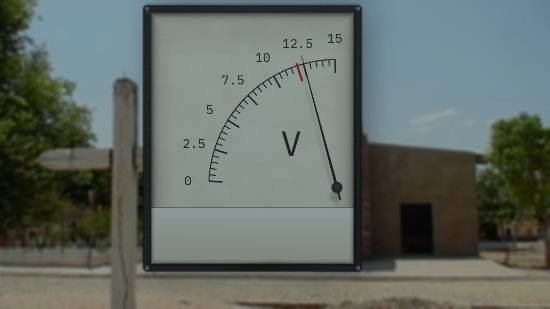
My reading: 12.5,V
